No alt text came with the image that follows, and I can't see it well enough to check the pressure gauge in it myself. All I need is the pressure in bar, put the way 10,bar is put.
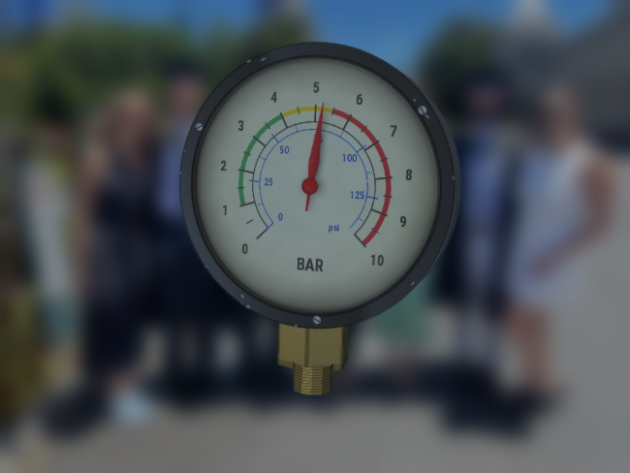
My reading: 5.25,bar
